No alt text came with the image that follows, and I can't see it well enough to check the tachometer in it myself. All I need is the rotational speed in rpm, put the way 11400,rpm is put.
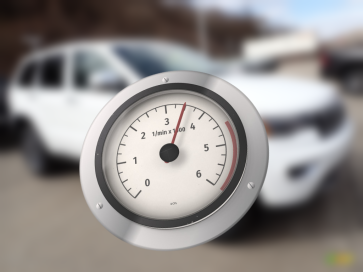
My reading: 3500,rpm
